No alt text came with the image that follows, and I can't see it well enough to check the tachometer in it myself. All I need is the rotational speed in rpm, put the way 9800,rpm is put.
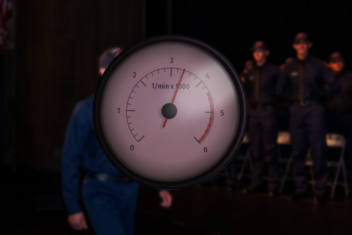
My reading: 3400,rpm
